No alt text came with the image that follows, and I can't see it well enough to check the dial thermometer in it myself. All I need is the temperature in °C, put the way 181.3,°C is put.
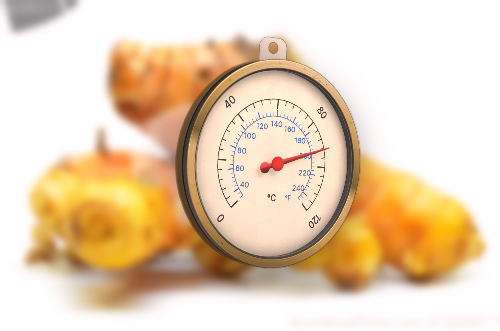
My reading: 92,°C
